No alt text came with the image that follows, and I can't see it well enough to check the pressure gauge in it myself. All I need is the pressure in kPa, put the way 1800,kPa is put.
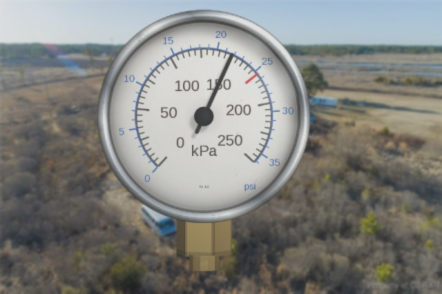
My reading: 150,kPa
